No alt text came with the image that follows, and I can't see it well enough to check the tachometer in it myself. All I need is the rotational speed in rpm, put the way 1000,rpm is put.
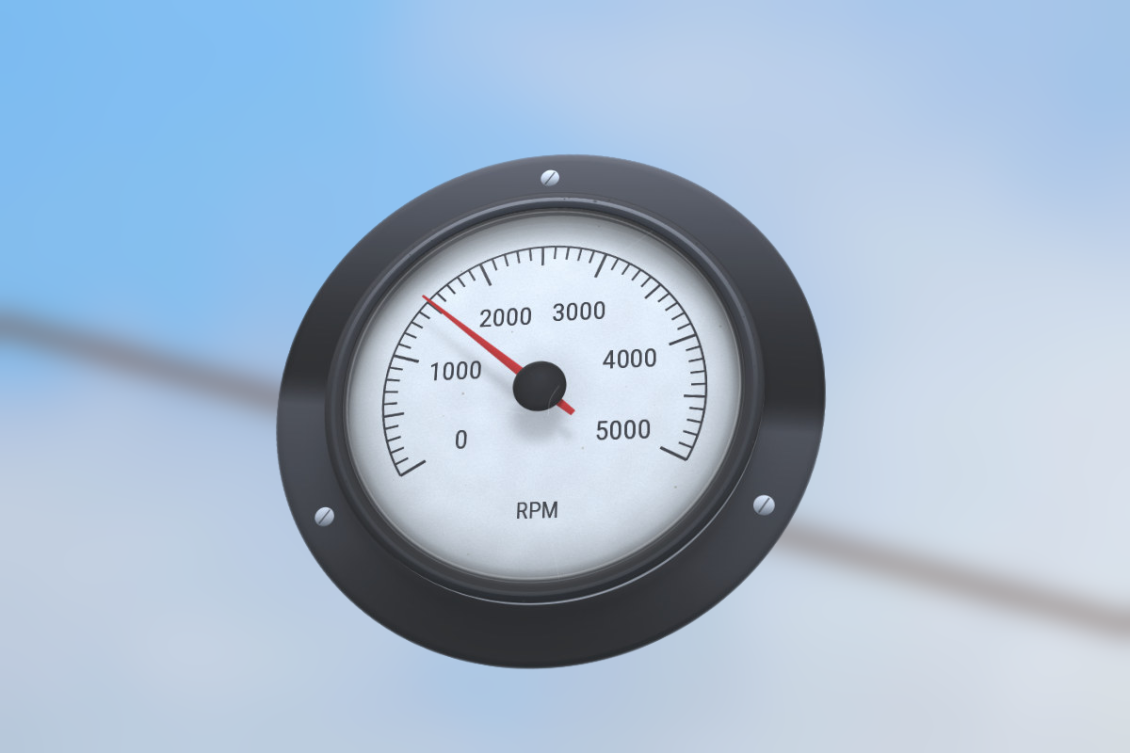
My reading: 1500,rpm
